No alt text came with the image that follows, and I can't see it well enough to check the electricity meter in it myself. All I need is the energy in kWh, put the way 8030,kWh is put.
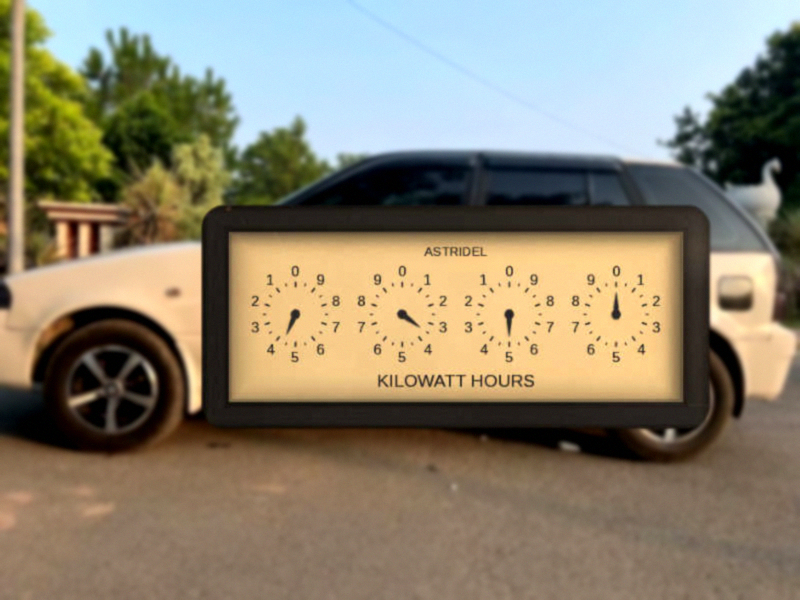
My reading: 4350,kWh
